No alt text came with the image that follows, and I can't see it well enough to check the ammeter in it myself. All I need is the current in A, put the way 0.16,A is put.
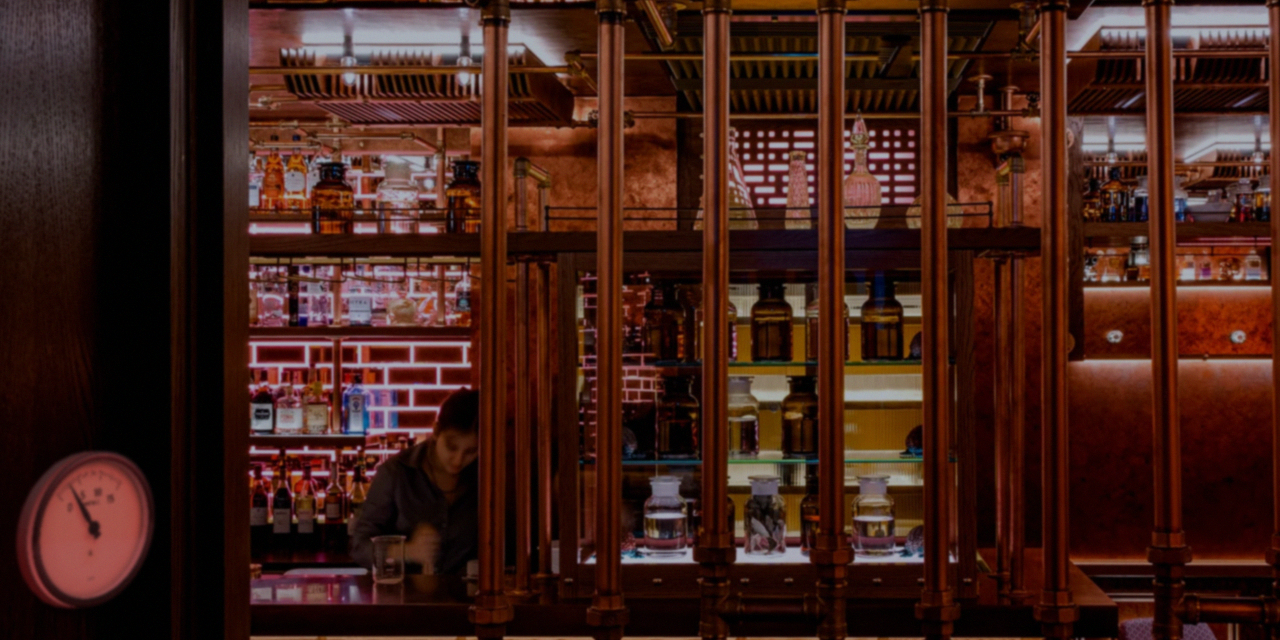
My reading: 2.5,A
